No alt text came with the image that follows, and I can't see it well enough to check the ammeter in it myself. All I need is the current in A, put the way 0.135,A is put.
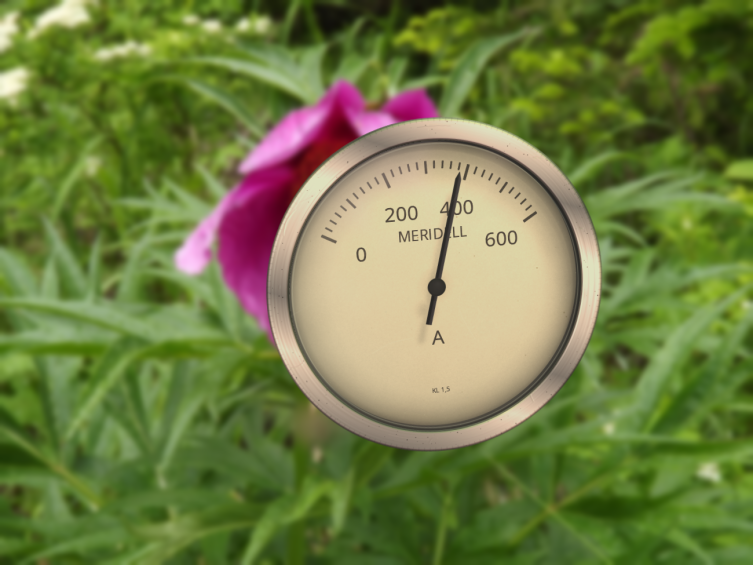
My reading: 380,A
